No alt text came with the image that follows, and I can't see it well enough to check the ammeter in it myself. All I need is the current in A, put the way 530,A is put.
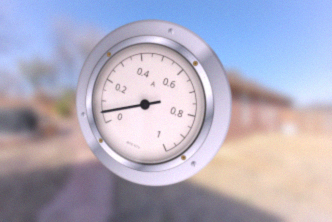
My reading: 0.05,A
